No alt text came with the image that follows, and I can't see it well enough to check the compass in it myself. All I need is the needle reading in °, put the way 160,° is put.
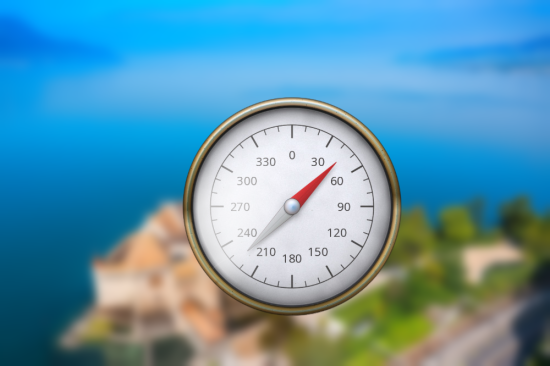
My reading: 45,°
